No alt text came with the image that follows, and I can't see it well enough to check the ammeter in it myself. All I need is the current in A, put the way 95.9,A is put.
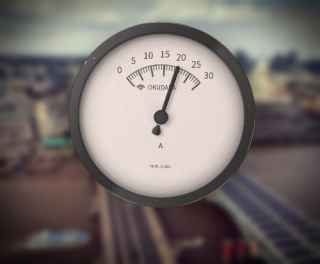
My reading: 20,A
